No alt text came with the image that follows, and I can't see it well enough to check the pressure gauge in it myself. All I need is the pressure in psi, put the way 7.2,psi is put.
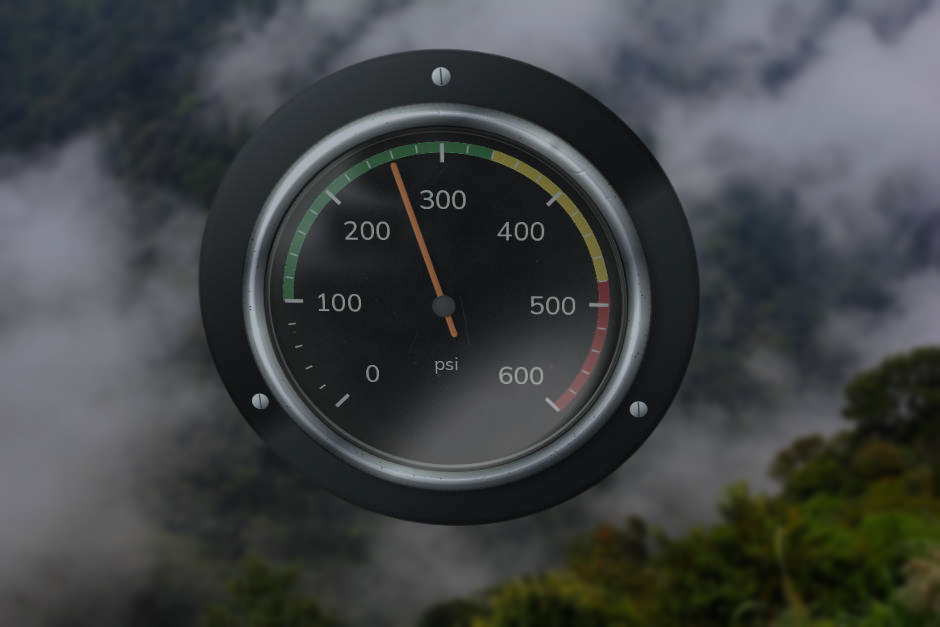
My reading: 260,psi
